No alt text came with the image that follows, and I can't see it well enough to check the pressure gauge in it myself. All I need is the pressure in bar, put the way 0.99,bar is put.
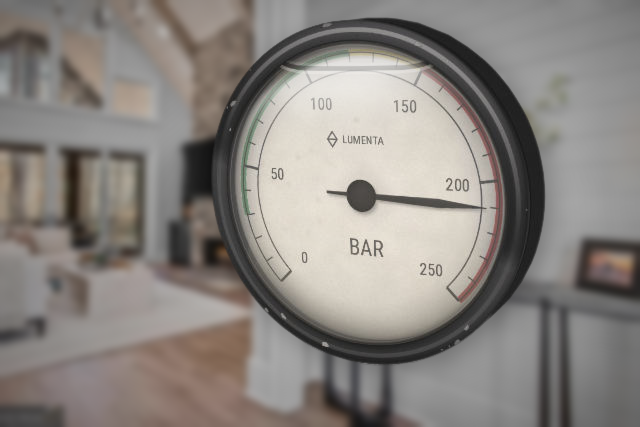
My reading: 210,bar
